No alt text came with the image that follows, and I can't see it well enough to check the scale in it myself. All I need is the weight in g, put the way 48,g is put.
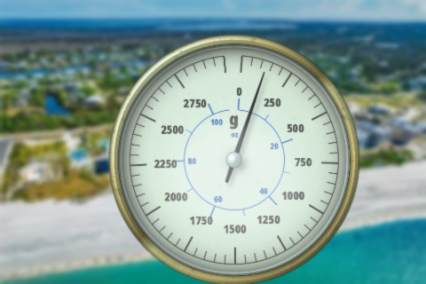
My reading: 125,g
